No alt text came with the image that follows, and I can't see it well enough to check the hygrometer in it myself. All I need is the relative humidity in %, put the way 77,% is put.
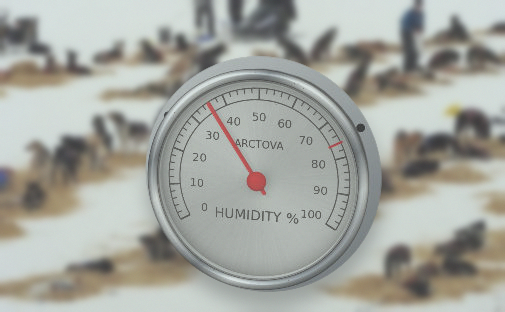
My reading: 36,%
